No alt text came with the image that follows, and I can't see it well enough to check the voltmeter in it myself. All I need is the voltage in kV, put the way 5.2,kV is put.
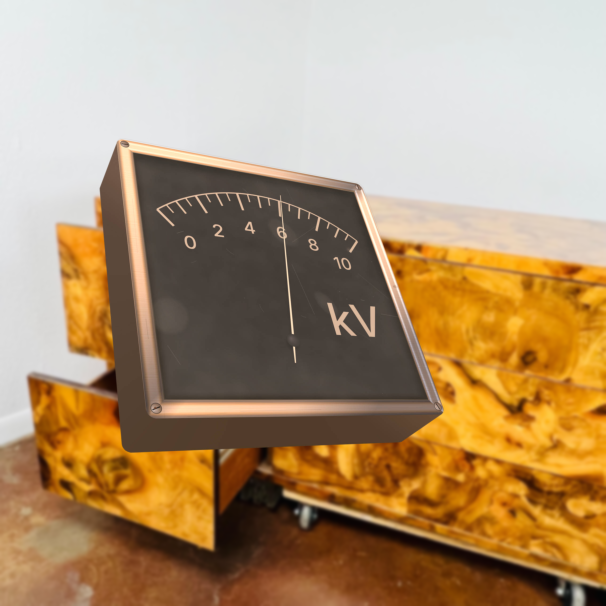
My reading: 6,kV
